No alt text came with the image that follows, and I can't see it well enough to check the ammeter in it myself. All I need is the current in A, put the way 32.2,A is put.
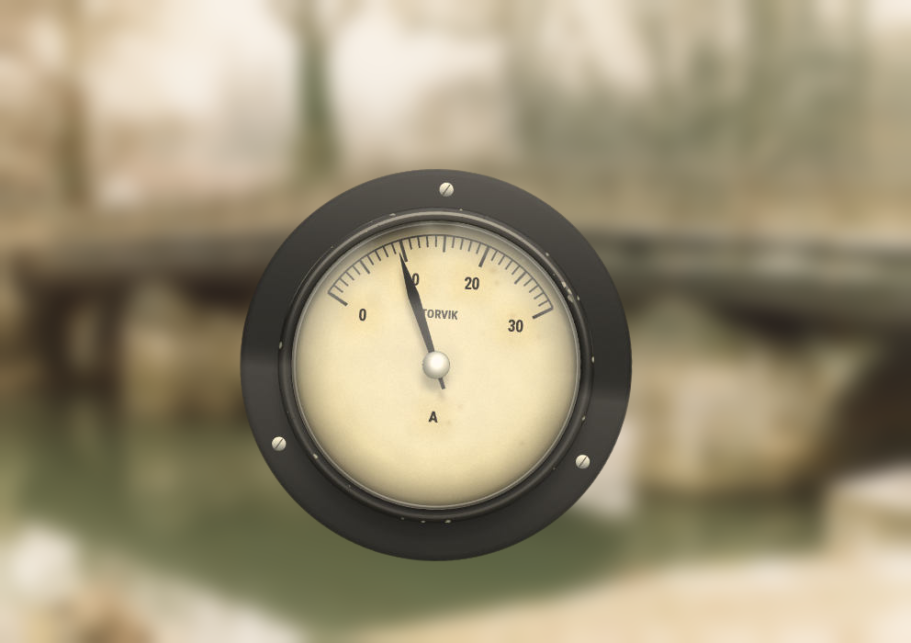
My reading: 9.5,A
